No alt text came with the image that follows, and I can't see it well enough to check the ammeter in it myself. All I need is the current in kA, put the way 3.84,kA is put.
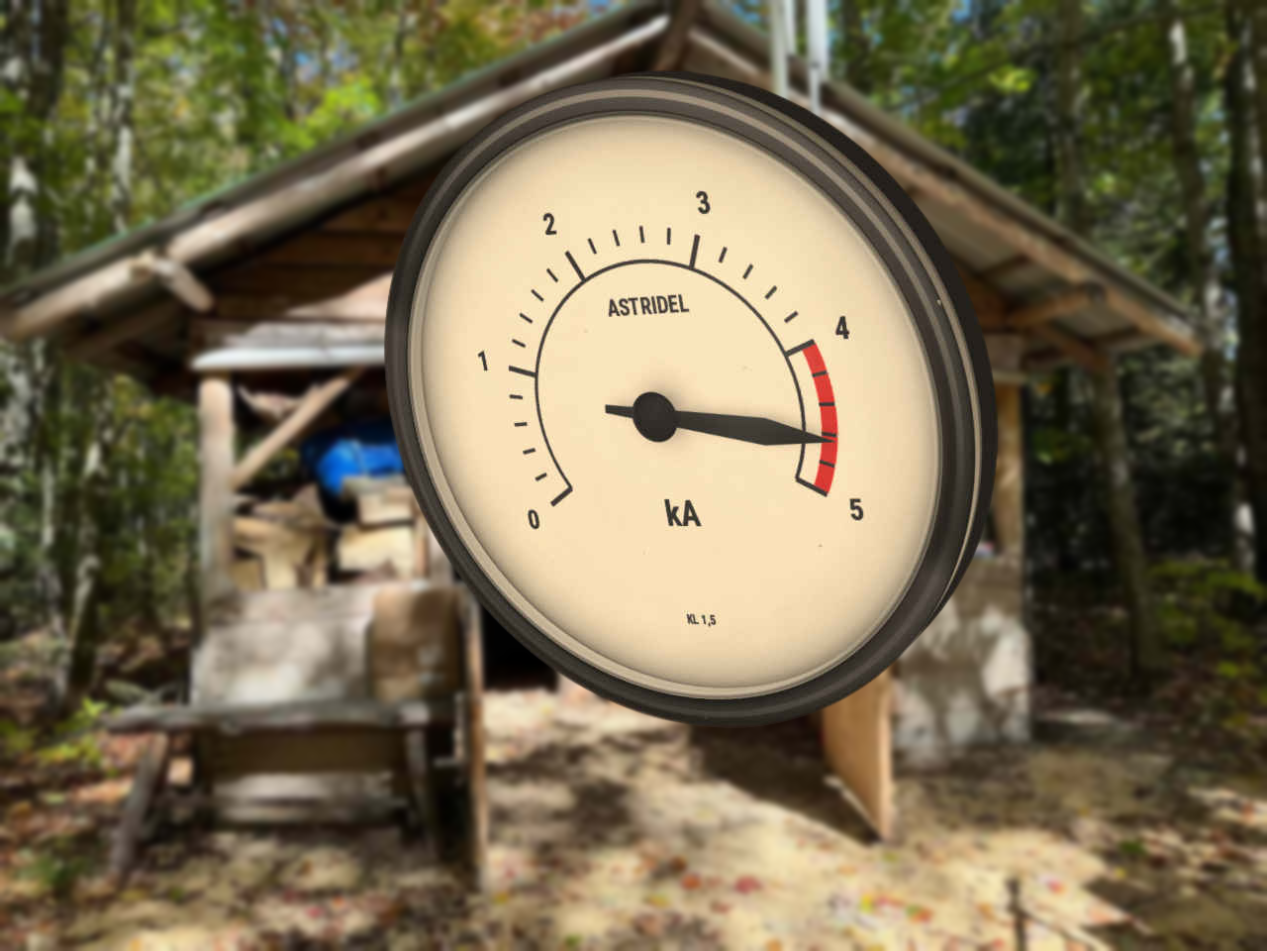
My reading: 4.6,kA
